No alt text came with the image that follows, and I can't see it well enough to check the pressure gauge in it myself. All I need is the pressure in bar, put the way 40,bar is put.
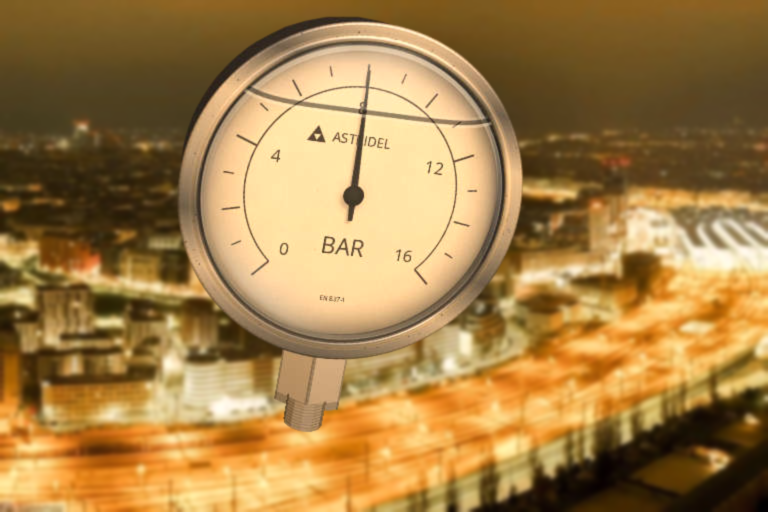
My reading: 8,bar
